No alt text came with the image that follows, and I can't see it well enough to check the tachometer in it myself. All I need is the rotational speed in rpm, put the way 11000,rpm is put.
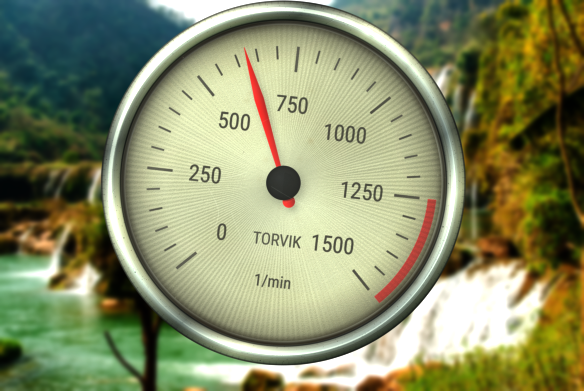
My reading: 625,rpm
